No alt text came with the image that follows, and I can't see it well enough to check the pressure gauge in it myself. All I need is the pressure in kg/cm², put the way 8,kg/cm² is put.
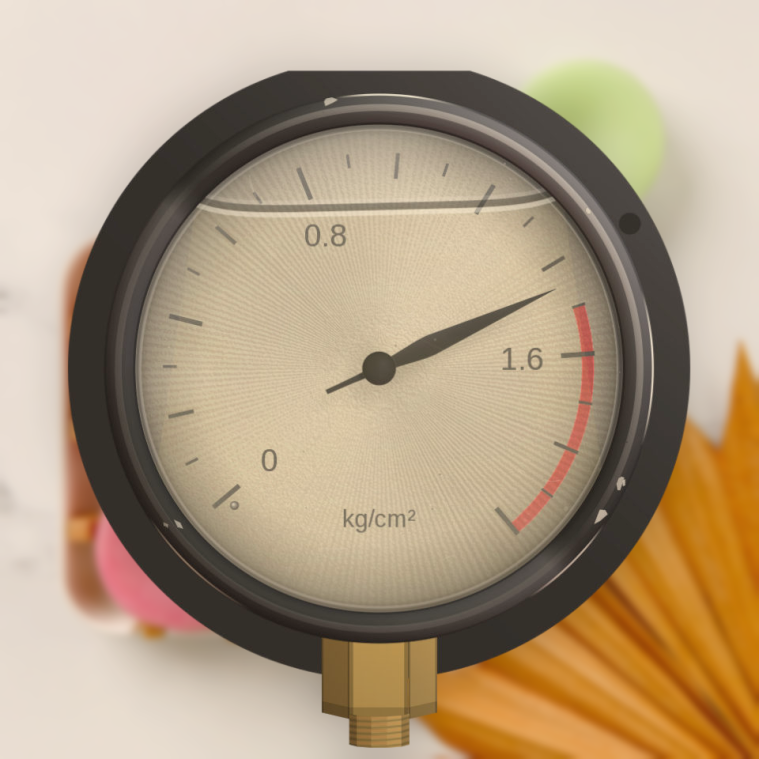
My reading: 1.45,kg/cm²
